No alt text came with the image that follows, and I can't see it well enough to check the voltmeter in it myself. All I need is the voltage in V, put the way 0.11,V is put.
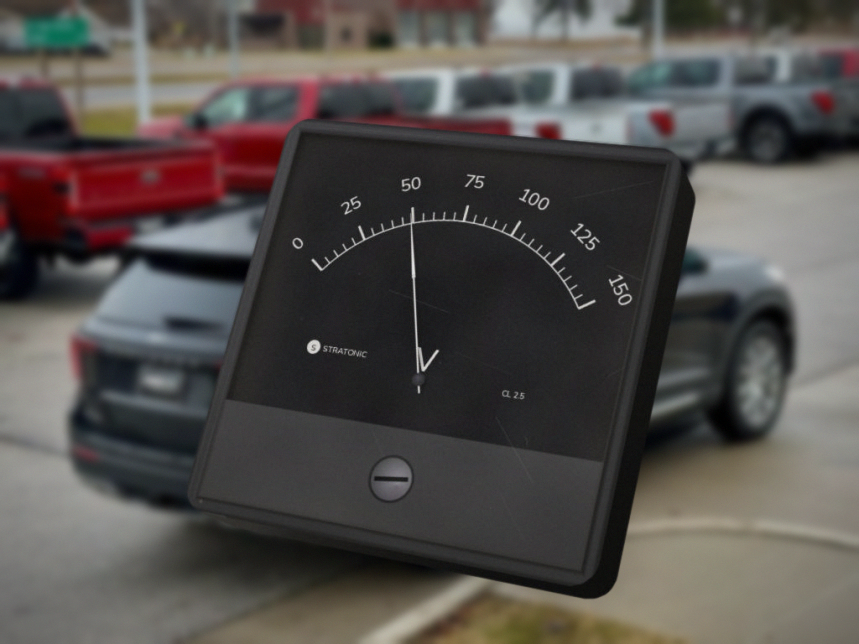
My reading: 50,V
